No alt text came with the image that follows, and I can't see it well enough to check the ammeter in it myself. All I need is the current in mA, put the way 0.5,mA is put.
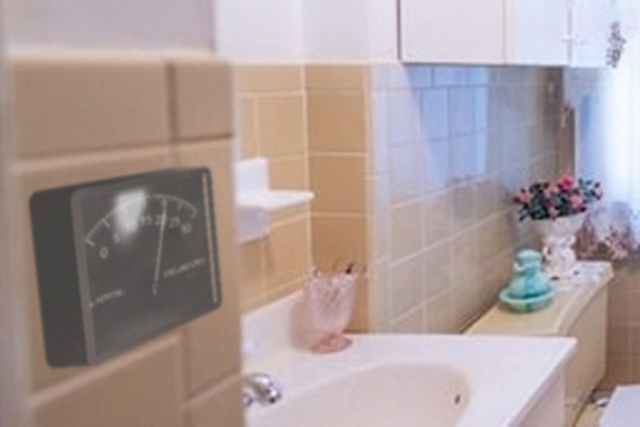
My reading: 20,mA
